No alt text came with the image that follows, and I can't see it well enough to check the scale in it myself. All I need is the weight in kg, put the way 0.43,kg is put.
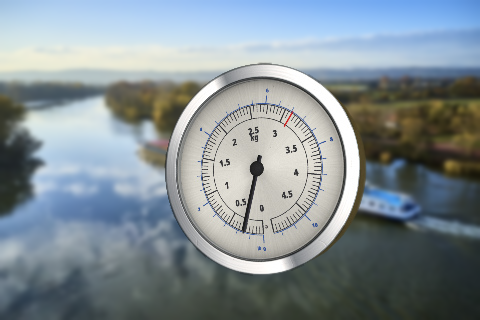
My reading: 0.25,kg
